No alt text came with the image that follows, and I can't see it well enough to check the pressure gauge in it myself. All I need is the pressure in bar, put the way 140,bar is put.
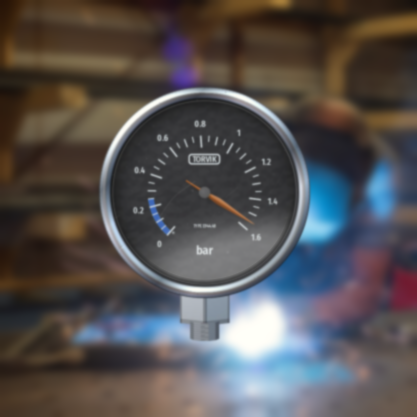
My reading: 1.55,bar
